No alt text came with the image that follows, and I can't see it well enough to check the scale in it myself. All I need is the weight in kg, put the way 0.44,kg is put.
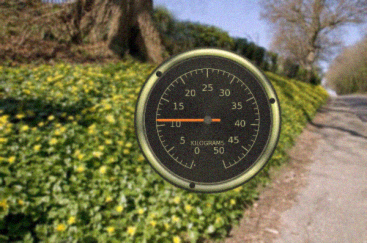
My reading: 11,kg
